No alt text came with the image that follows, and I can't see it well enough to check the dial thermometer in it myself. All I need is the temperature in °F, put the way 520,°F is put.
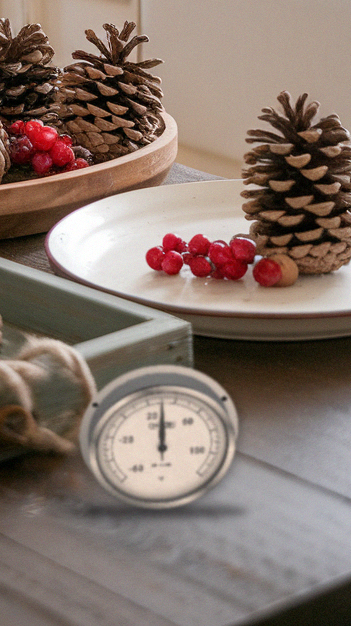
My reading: 30,°F
